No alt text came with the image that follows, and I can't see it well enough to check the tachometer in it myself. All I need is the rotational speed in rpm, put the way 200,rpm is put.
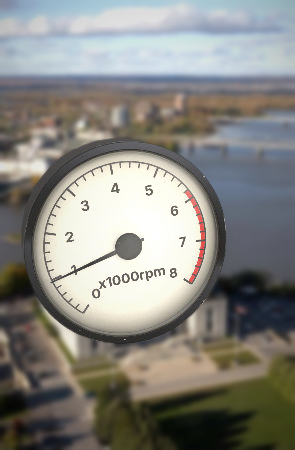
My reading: 1000,rpm
